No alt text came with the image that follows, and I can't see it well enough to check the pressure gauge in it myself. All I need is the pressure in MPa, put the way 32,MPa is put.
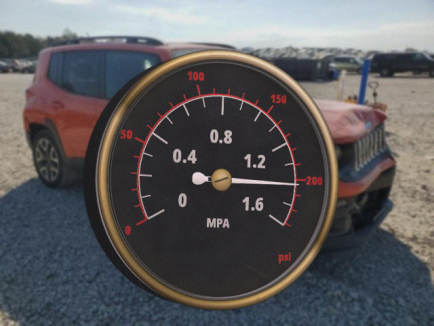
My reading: 1.4,MPa
